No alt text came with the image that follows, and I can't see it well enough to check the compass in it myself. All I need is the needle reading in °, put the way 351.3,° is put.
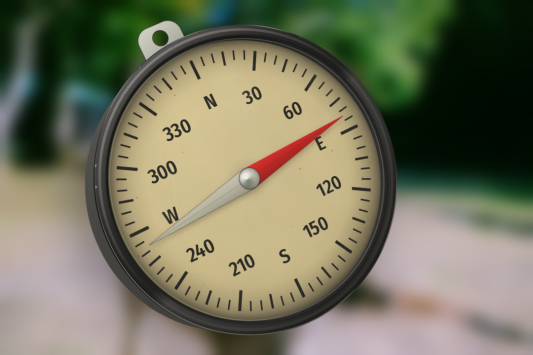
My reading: 82.5,°
